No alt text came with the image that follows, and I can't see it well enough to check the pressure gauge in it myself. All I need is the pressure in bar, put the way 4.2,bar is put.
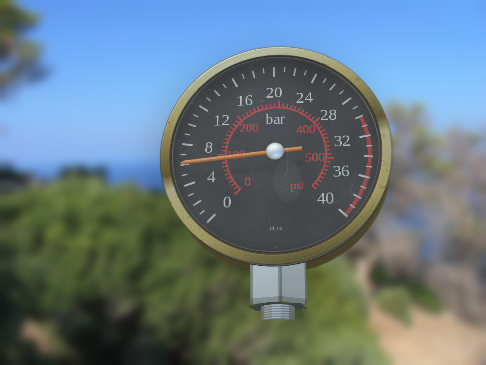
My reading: 6,bar
